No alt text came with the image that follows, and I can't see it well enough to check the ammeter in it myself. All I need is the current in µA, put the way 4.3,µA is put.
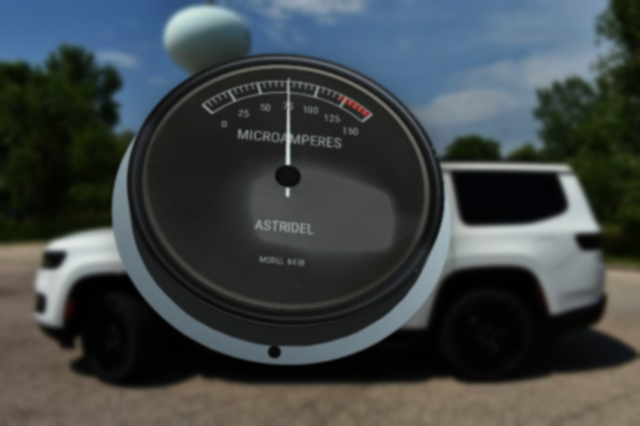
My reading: 75,µA
